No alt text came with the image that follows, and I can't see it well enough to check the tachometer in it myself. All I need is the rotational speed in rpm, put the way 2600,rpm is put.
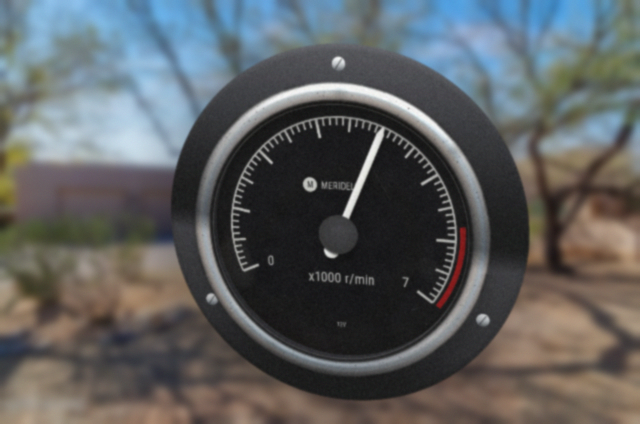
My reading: 4000,rpm
